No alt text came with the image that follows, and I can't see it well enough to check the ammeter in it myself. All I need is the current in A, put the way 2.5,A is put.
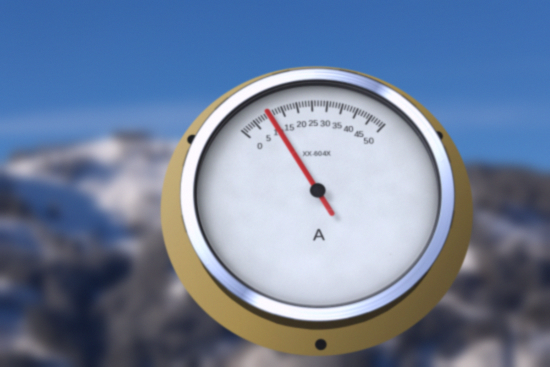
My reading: 10,A
